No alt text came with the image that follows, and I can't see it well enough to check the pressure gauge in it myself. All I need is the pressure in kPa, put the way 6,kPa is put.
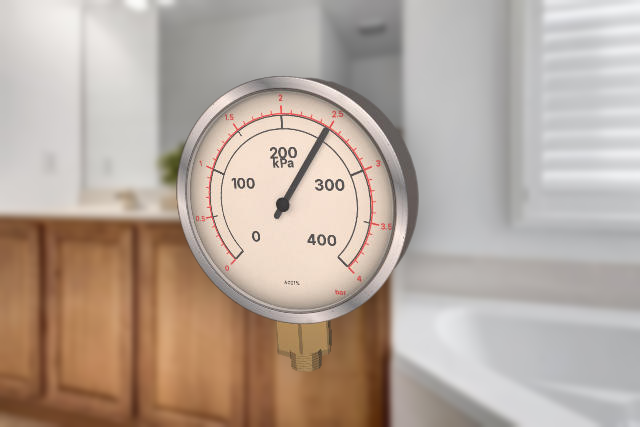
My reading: 250,kPa
